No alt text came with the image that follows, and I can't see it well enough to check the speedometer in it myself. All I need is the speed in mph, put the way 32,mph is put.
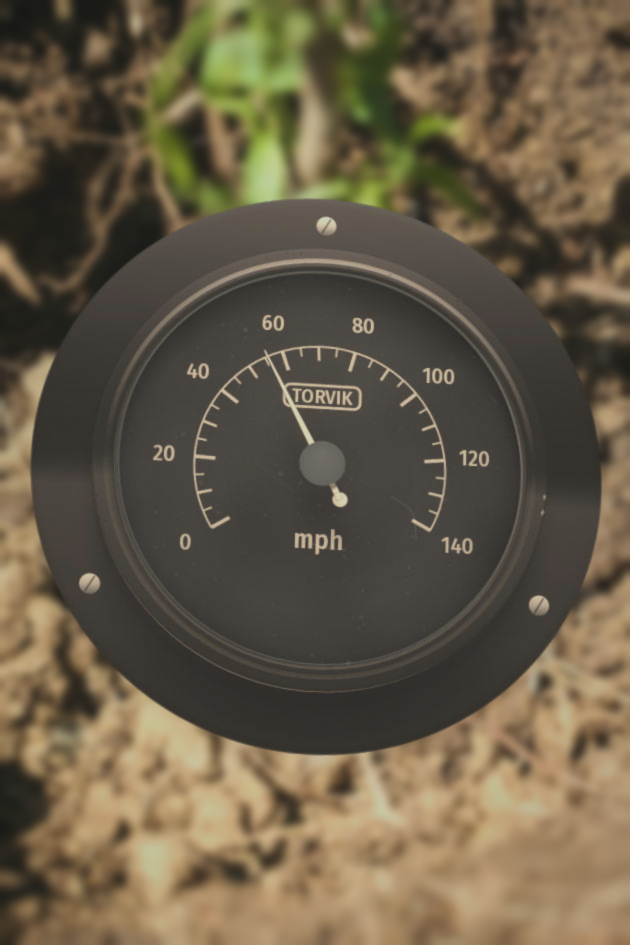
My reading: 55,mph
